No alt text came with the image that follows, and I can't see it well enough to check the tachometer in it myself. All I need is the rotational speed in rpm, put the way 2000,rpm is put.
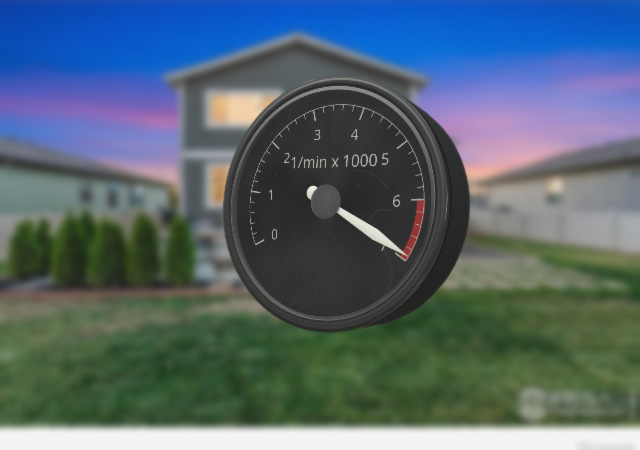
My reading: 6900,rpm
